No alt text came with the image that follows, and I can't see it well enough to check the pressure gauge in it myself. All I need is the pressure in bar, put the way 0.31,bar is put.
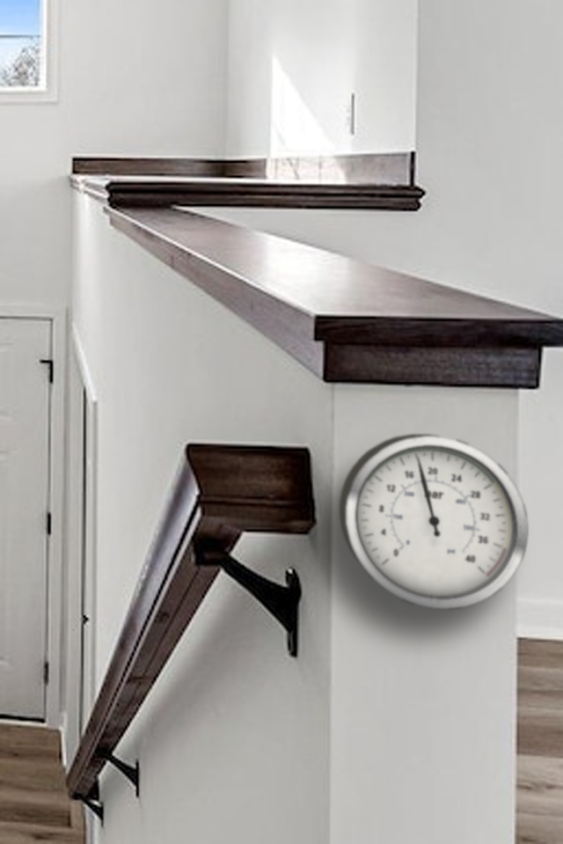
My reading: 18,bar
